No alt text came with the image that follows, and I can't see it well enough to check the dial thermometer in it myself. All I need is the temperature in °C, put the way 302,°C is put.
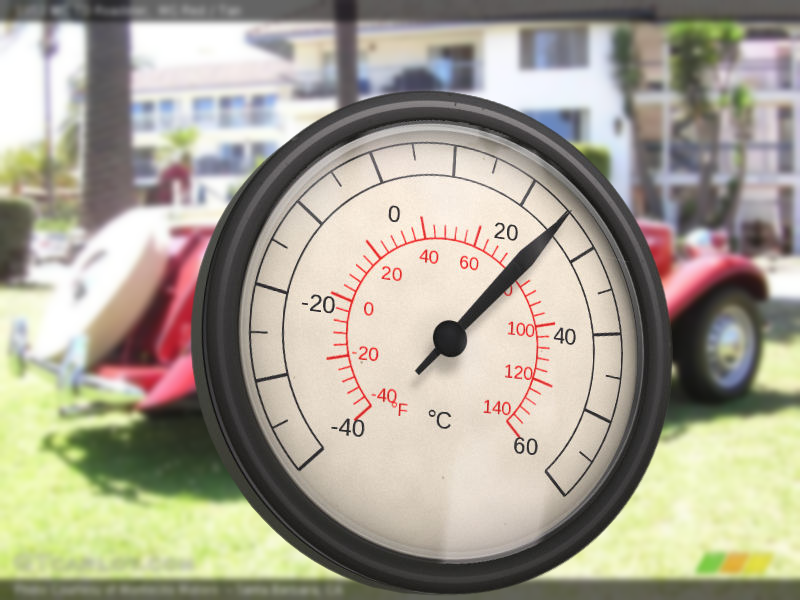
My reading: 25,°C
